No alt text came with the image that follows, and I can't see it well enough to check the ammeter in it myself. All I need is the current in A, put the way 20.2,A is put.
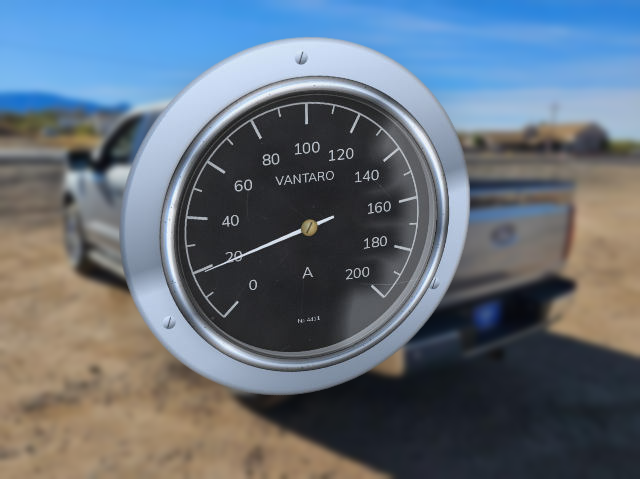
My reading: 20,A
